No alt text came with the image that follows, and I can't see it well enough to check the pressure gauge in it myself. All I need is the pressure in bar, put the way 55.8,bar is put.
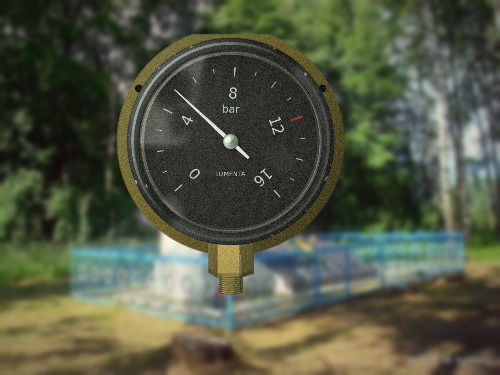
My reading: 5,bar
